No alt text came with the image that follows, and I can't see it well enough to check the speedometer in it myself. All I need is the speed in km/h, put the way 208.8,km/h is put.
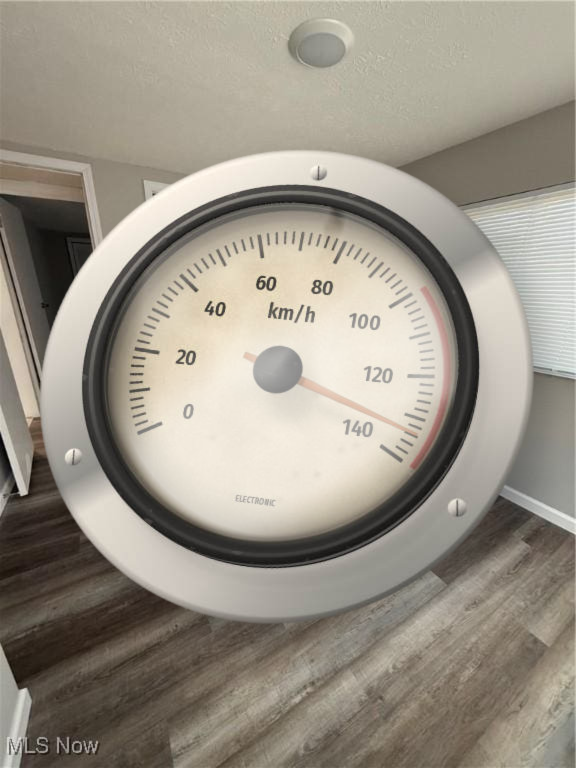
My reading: 134,km/h
